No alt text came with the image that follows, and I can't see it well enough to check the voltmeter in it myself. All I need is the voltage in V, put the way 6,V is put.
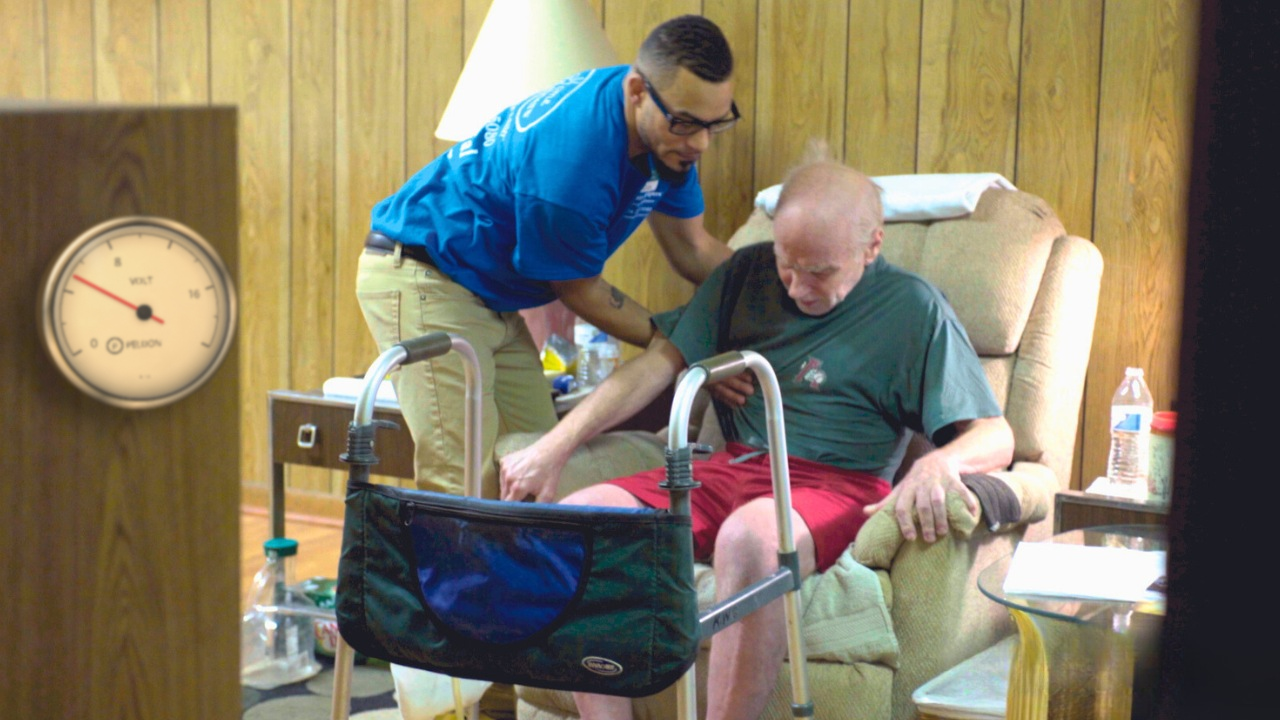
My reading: 5,V
